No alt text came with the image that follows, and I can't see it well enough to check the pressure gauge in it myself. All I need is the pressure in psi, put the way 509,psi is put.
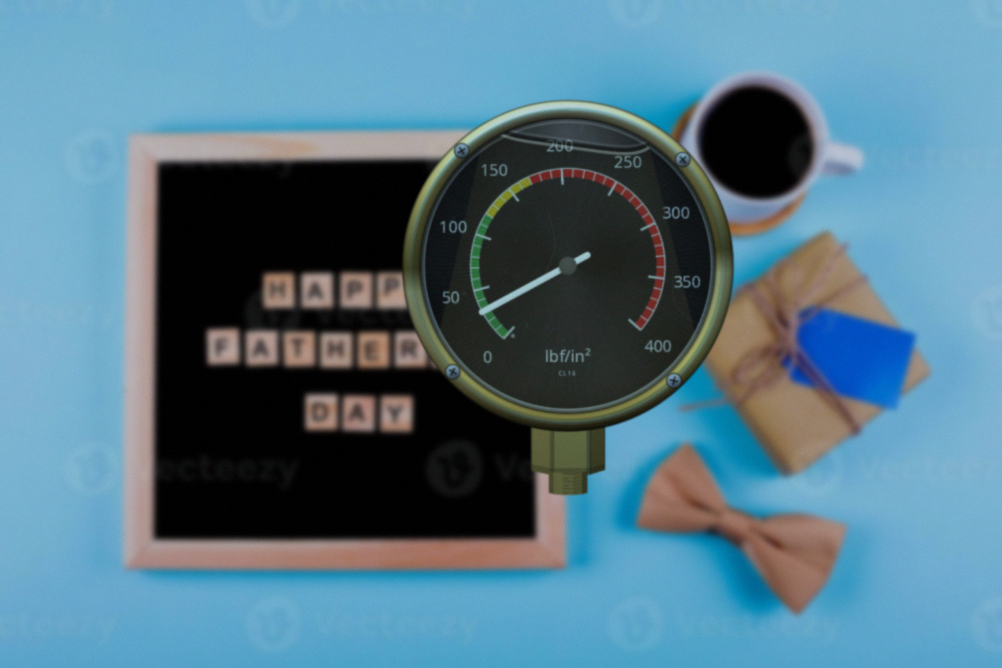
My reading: 30,psi
